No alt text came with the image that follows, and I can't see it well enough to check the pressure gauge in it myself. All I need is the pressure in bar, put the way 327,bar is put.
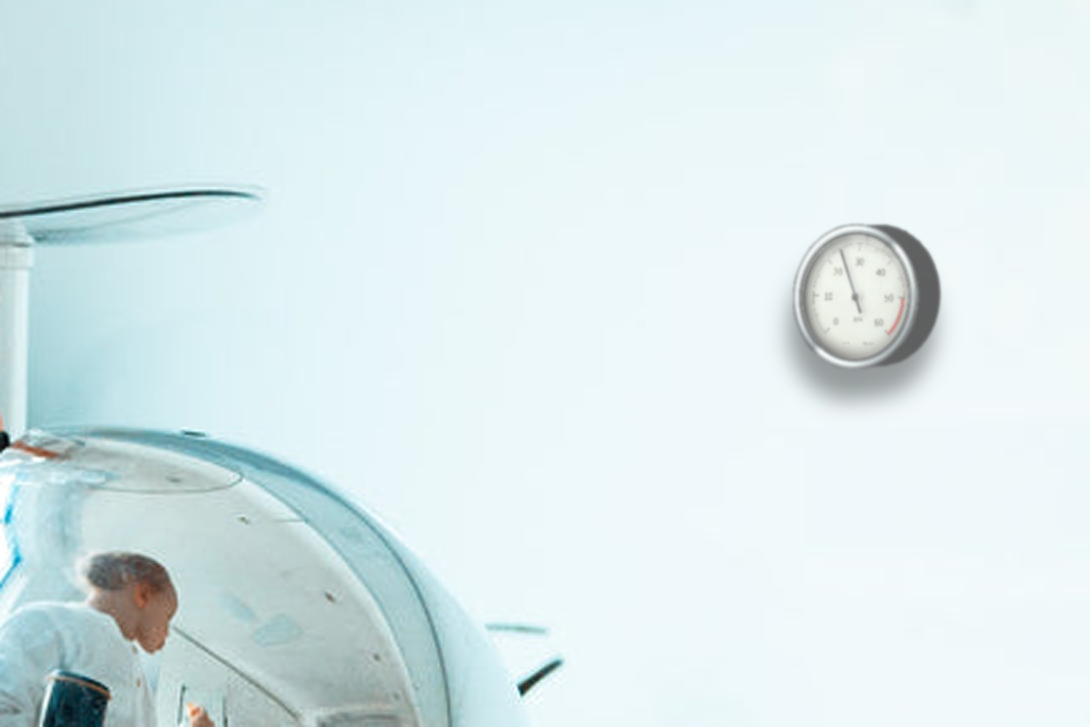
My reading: 25,bar
